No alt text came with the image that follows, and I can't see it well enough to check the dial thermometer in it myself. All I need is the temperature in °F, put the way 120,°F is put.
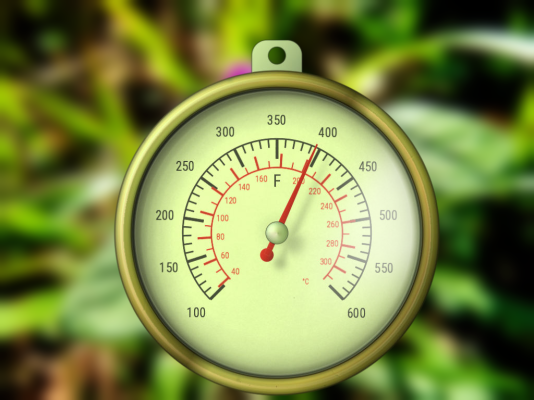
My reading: 395,°F
